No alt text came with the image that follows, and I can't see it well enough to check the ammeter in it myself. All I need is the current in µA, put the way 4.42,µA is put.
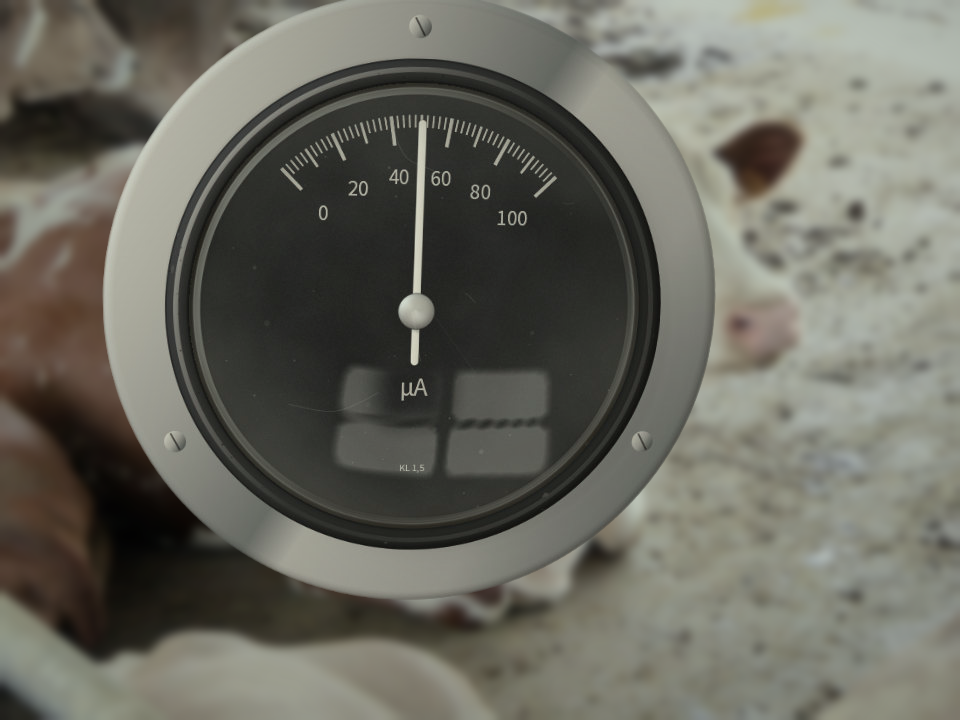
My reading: 50,µA
